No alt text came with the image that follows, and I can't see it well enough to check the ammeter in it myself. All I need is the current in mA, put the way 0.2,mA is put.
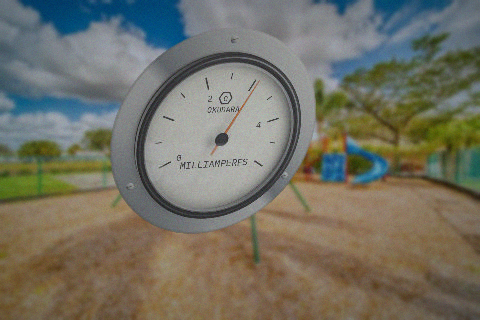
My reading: 3,mA
